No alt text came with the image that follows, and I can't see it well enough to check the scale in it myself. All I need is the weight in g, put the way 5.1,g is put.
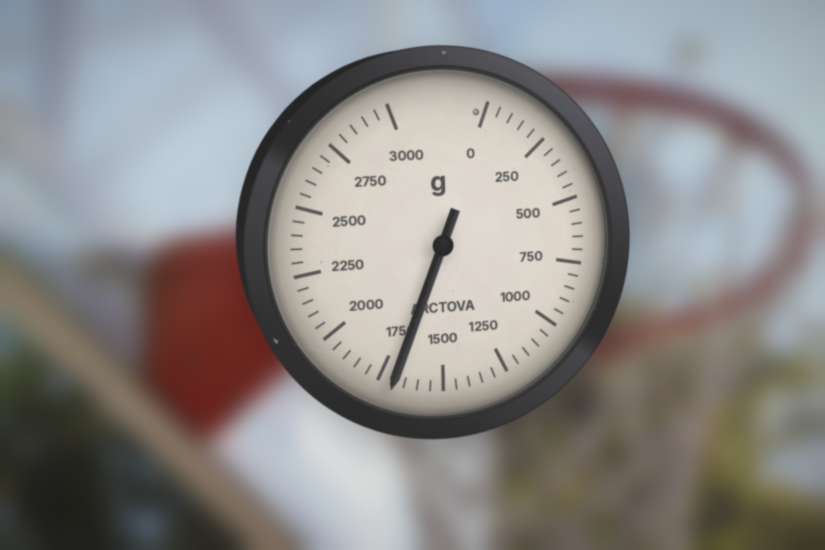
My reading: 1700,g
